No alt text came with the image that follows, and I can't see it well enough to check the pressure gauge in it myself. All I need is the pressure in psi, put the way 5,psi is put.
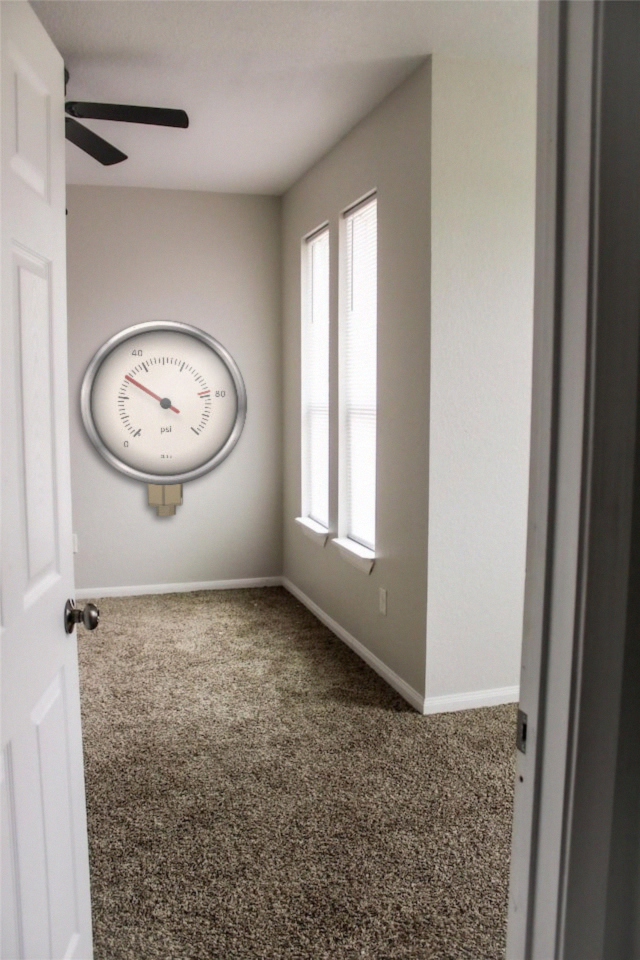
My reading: 30,psi
